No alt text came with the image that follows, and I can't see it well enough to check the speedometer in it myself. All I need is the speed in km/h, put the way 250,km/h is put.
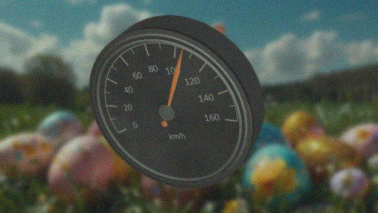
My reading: 105,km/h
